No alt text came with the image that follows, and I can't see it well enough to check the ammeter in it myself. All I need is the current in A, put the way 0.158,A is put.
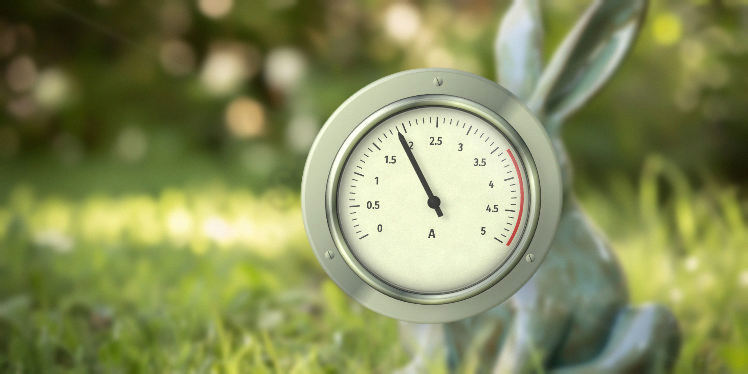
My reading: 1.9,A
